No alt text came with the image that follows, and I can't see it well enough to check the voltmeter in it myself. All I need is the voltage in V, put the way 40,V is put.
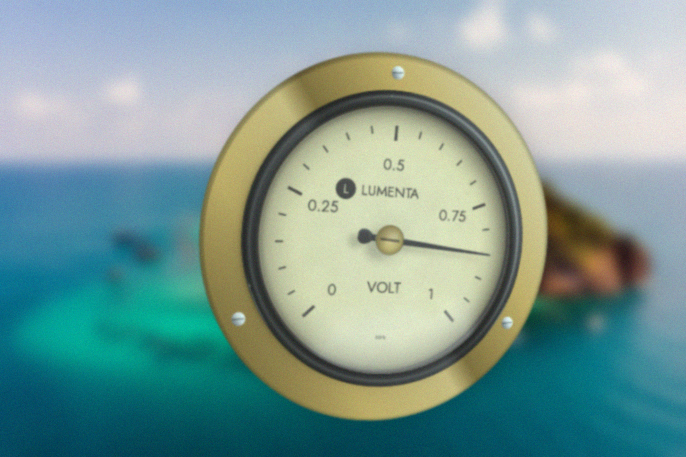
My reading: 0.85,V
